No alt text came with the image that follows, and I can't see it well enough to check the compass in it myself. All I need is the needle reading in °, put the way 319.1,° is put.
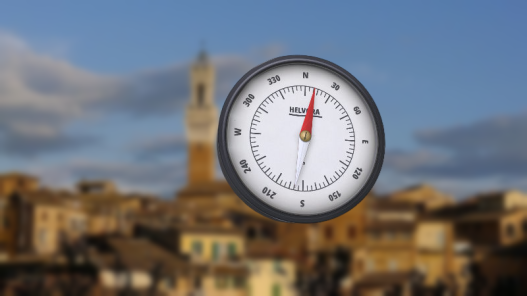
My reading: 10,°
